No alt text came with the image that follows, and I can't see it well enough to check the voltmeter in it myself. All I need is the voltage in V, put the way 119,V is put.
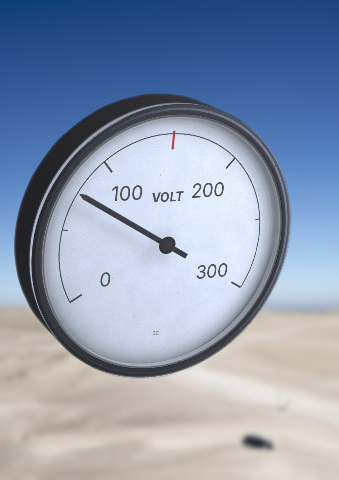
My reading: 75,V
